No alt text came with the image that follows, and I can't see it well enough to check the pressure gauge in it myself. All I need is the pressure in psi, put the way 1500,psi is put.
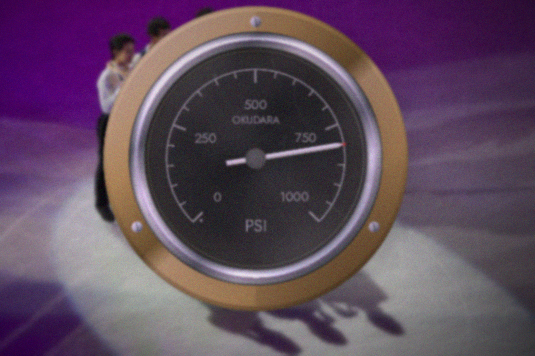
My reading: 800,psi
